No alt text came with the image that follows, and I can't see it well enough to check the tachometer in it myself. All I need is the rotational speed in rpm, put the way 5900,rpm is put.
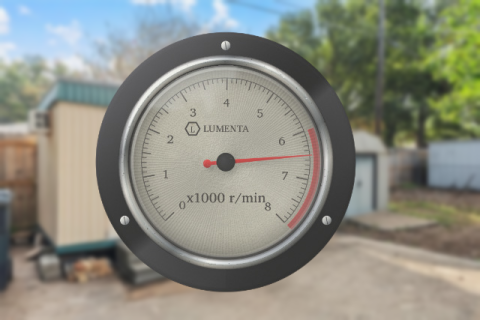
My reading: 6500,rpm
